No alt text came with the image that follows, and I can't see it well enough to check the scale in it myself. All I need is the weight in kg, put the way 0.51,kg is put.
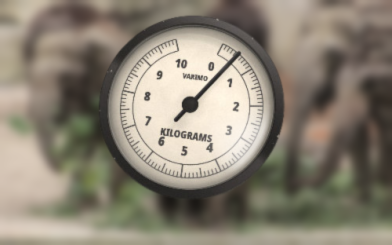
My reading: 0.5,kg
